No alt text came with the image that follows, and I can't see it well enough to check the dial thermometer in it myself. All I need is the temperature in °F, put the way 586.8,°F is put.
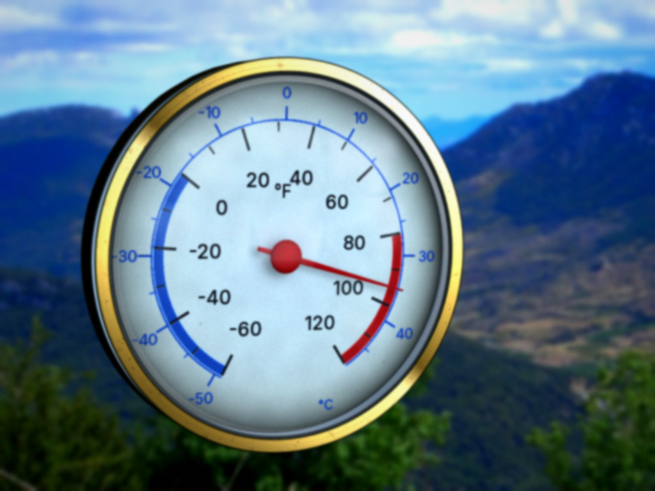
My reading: 95,°F
